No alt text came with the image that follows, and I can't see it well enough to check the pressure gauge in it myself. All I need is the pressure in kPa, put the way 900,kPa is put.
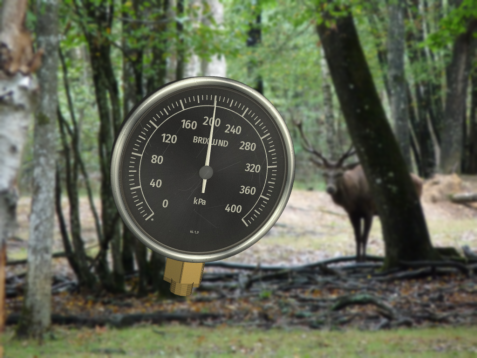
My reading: 200,kPa
